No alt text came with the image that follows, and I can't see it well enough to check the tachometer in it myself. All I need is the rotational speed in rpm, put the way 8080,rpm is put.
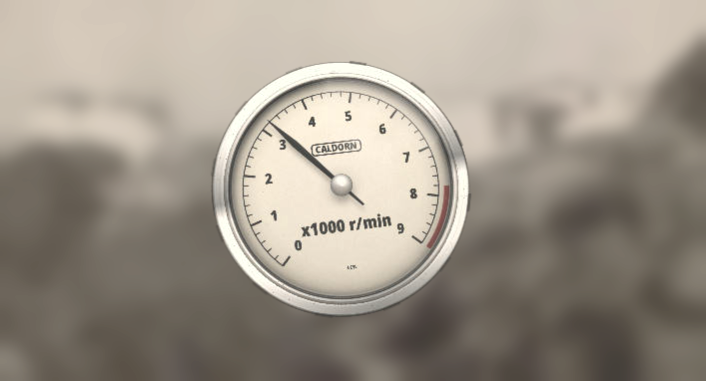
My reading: 3200,rpm
